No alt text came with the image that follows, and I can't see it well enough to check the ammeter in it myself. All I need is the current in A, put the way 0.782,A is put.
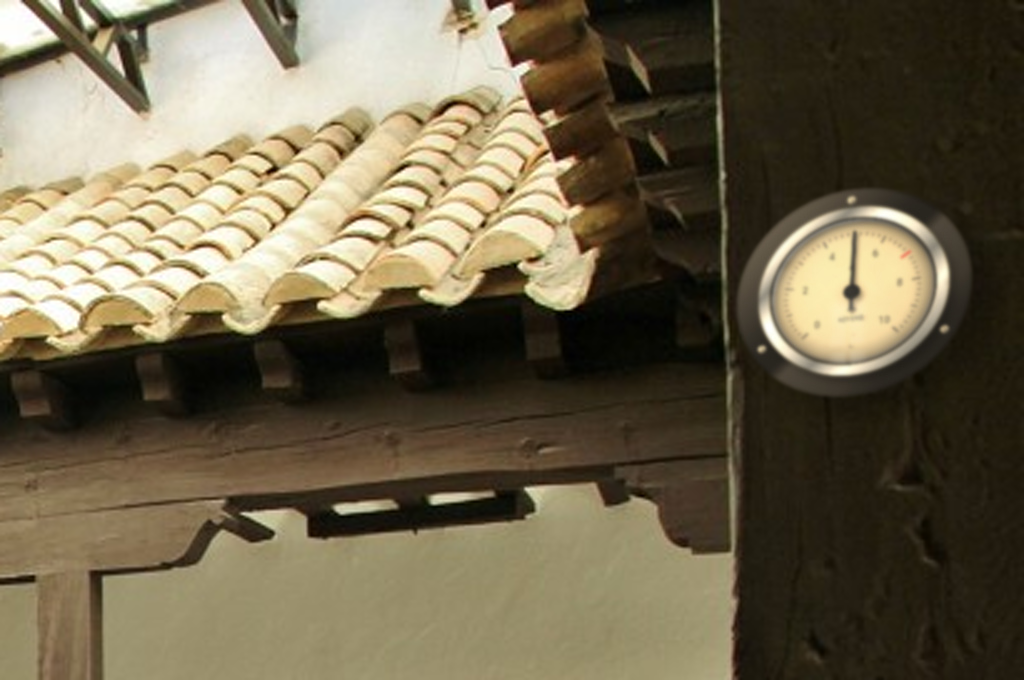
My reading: 5,A
